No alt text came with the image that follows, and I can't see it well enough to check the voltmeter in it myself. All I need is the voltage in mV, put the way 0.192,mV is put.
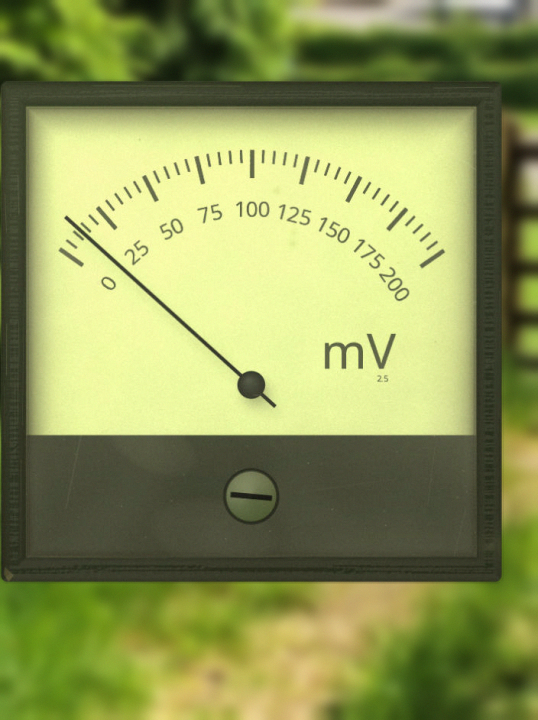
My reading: 12.5,mV
